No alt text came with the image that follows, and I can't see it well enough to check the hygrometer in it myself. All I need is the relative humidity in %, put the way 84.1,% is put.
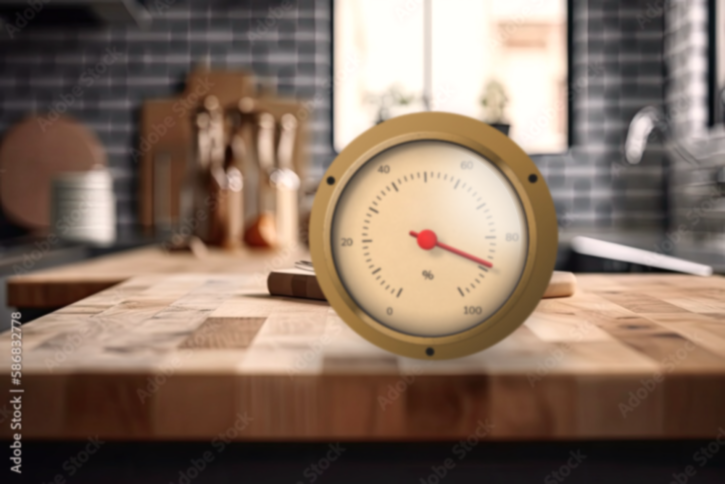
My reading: 88,%
